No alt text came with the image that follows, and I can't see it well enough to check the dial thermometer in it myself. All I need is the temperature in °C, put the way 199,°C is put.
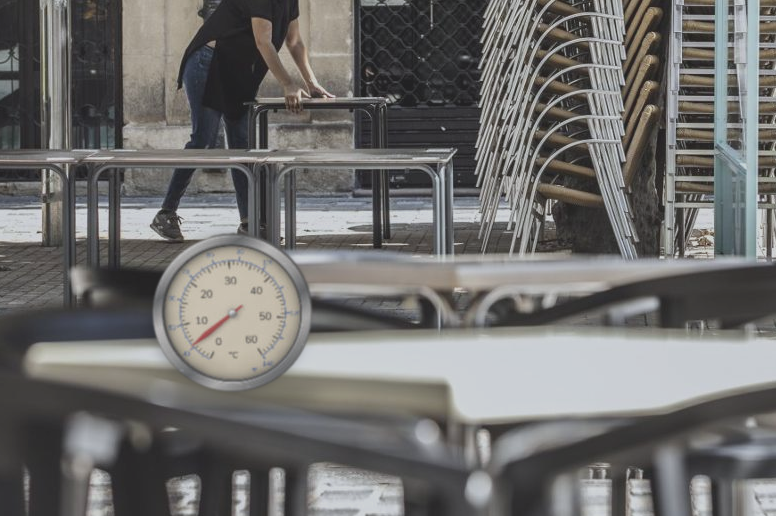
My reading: 5,°C
